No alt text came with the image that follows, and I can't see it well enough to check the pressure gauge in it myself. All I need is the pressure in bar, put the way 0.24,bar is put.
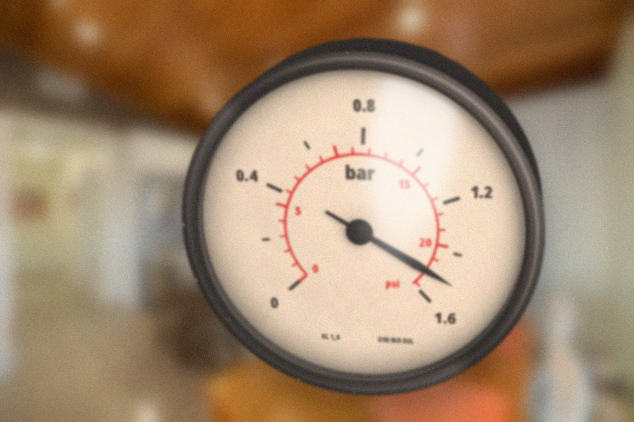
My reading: 1.5,bar
